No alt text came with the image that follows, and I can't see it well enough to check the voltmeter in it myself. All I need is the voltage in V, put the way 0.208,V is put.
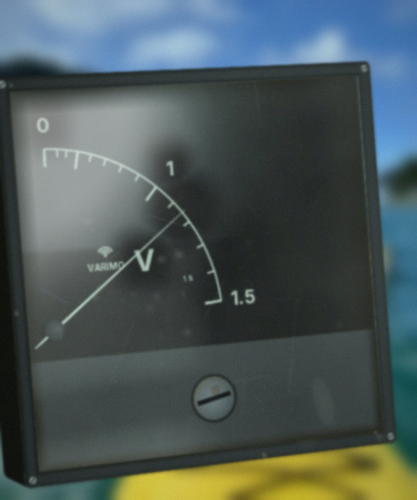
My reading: 1.15,V
